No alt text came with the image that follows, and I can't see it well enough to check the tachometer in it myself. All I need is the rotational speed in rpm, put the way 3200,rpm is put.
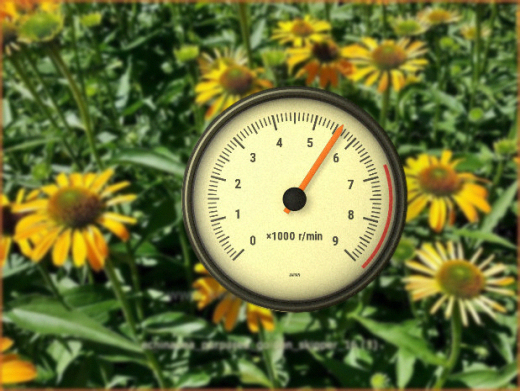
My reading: 5600,rpm
